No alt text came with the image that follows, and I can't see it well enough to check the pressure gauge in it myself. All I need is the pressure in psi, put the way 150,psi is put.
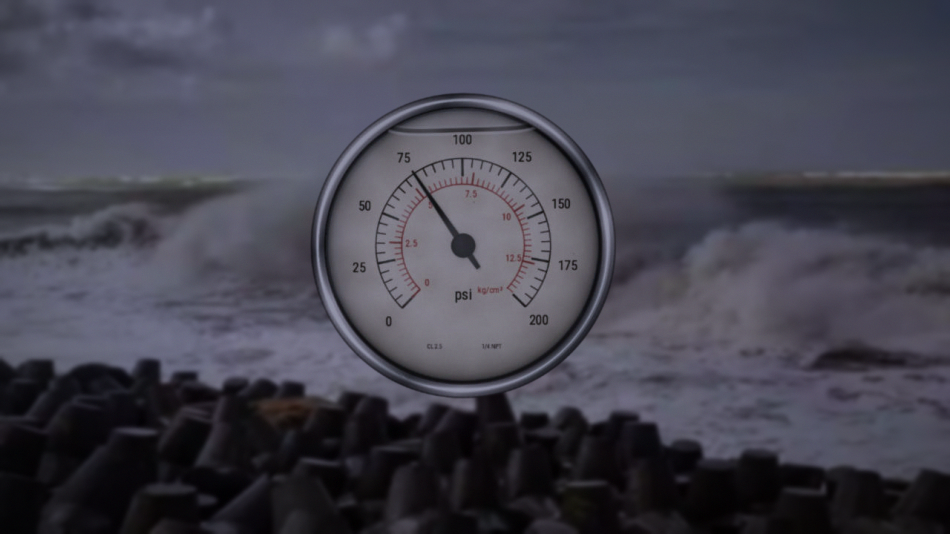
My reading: 75,psi
